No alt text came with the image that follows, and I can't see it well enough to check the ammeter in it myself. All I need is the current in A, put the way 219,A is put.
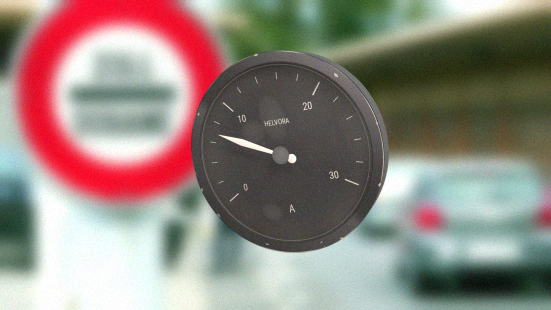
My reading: 7,A
